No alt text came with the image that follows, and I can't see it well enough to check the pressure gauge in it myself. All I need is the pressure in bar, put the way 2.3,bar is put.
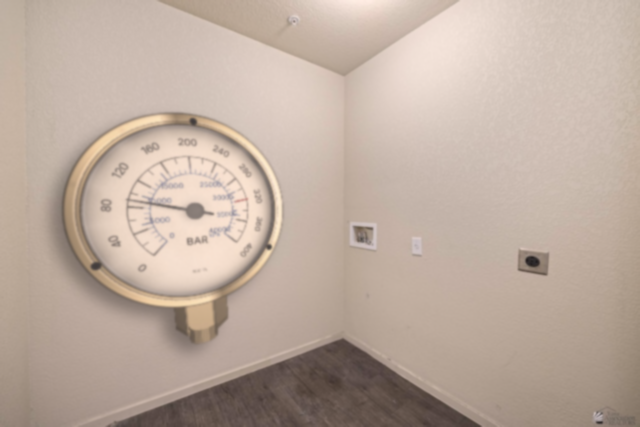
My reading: 90,bar
